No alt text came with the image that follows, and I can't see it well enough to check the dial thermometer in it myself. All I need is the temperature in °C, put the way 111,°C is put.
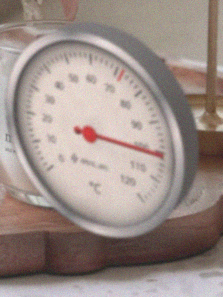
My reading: 100,°C
